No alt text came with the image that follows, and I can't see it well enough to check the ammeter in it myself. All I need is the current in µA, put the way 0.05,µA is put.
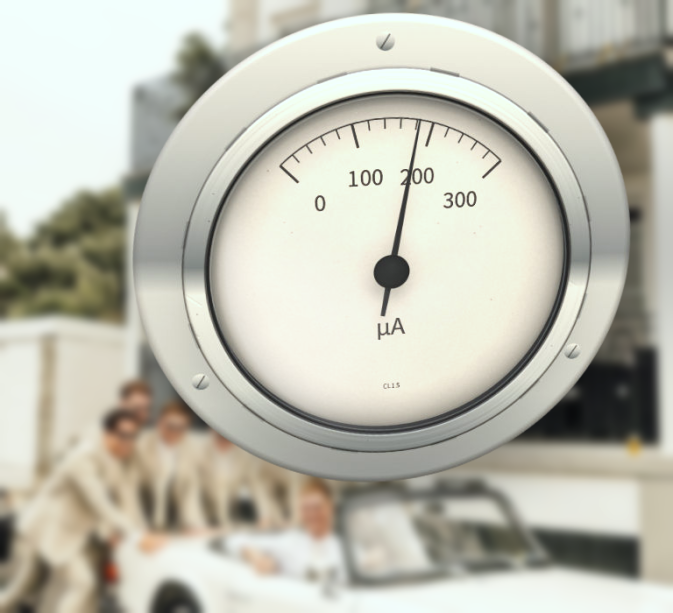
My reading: 180,µA
